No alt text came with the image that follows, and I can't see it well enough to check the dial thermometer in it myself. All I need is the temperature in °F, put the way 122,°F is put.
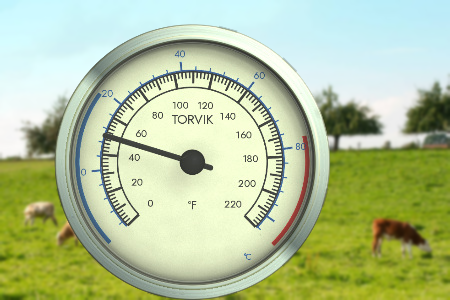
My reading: 50,°F
